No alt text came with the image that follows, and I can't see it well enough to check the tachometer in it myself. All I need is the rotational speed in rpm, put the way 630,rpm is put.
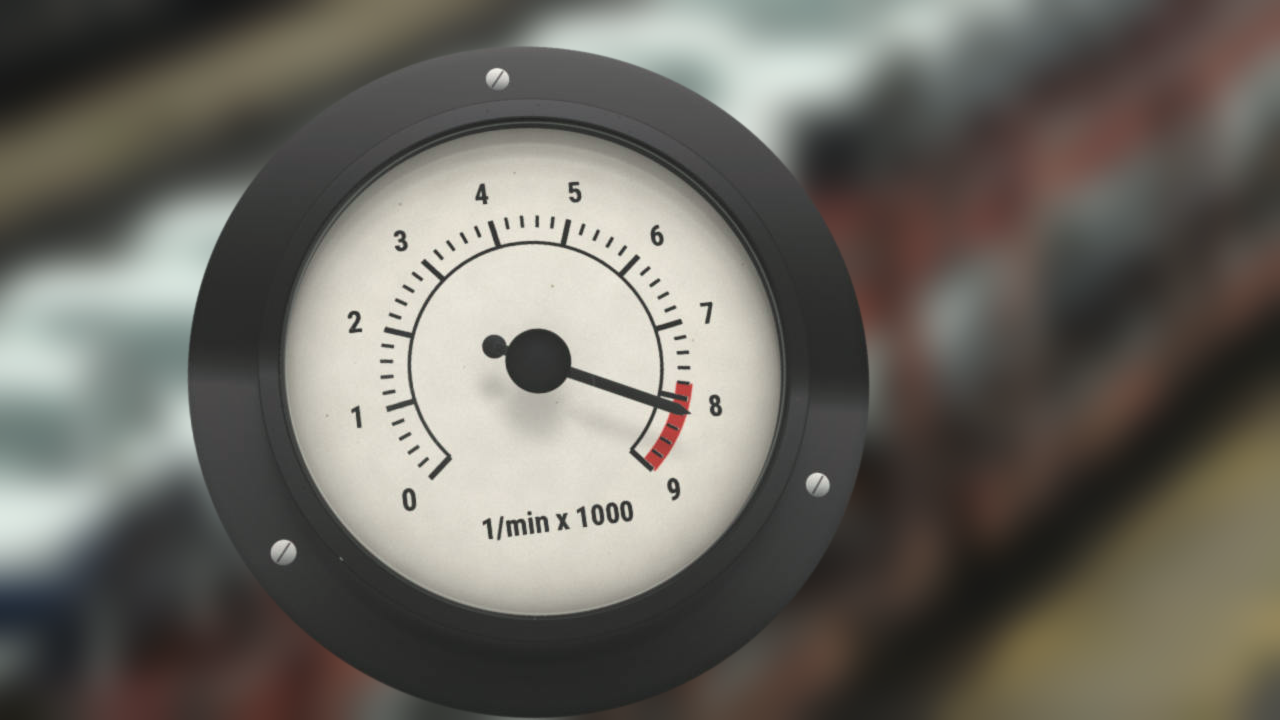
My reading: 8200,rpm
